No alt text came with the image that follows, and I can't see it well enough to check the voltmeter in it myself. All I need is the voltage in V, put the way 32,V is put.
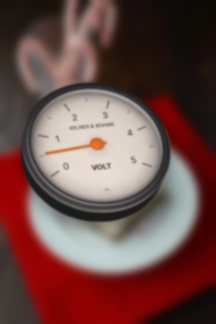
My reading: 0.5,V
